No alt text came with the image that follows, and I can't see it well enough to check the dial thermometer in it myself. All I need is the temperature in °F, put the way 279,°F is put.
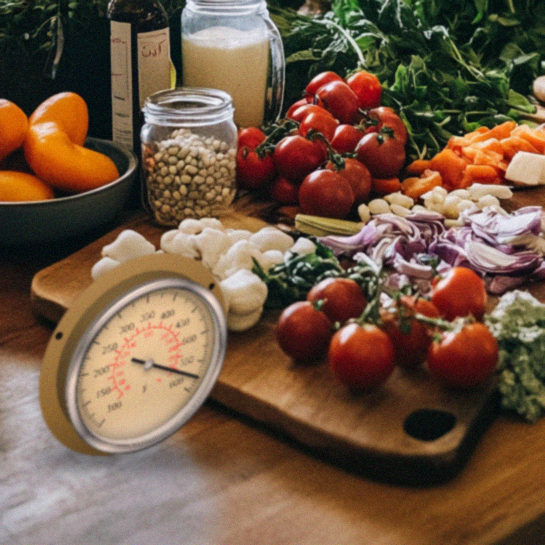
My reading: 575,°F
